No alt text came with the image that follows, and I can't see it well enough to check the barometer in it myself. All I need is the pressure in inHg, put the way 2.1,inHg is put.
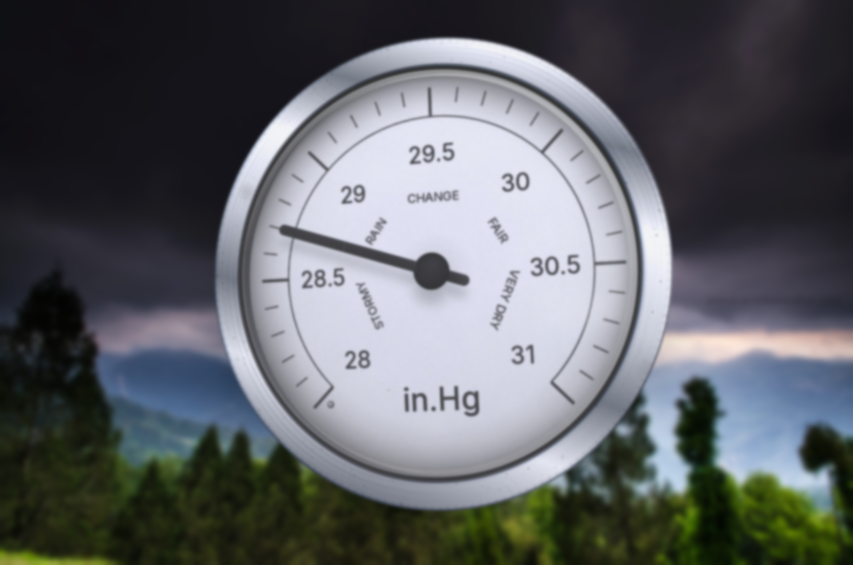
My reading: 28.7,inHg
